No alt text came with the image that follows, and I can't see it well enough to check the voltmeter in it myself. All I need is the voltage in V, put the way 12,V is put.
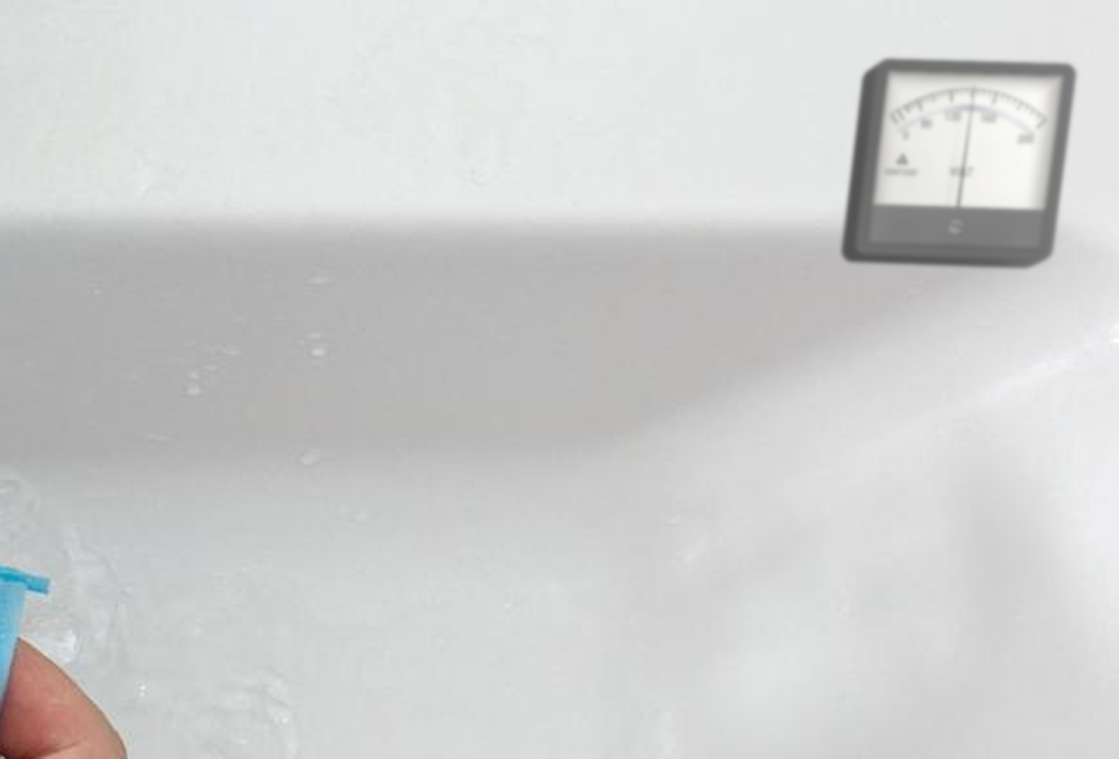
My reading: 140,V
